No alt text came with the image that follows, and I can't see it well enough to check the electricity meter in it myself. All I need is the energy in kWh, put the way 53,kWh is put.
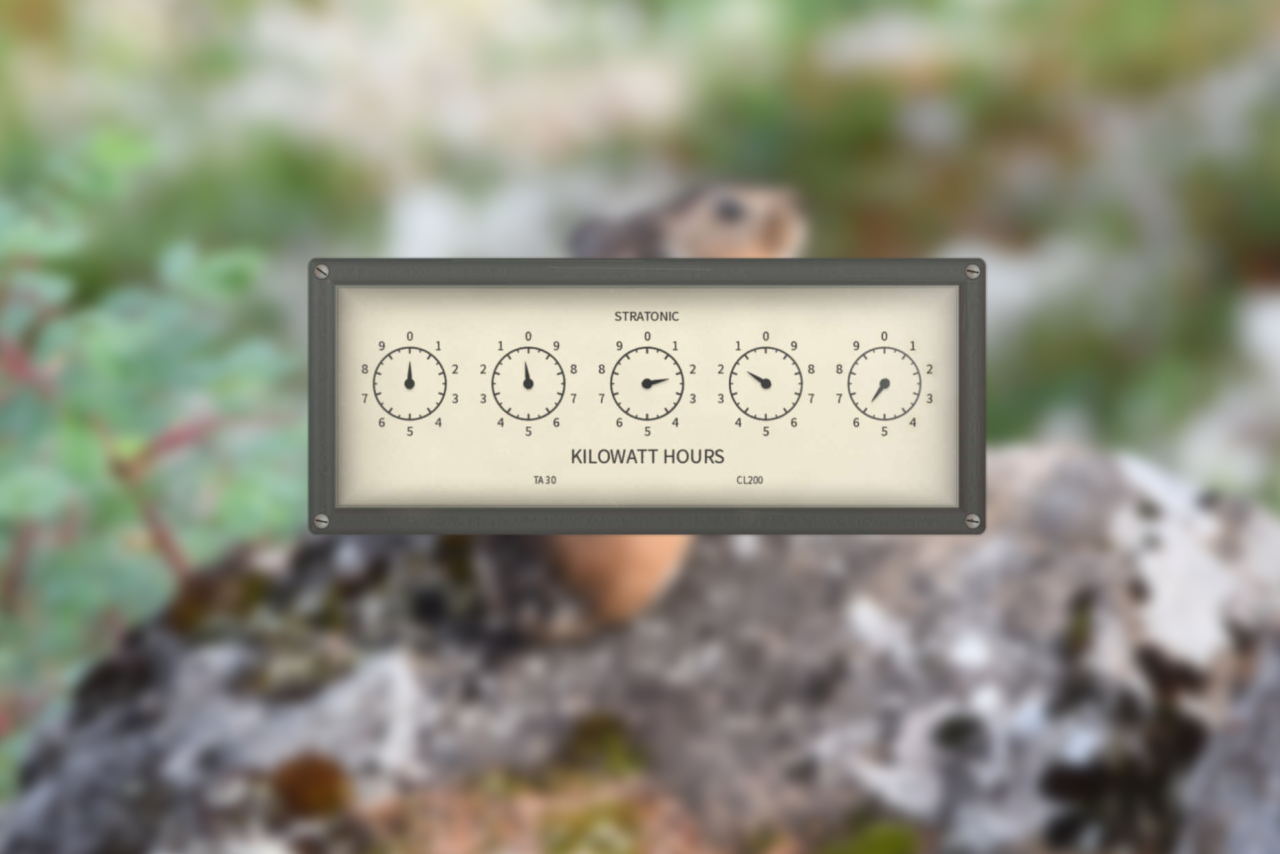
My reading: 216,kWh
